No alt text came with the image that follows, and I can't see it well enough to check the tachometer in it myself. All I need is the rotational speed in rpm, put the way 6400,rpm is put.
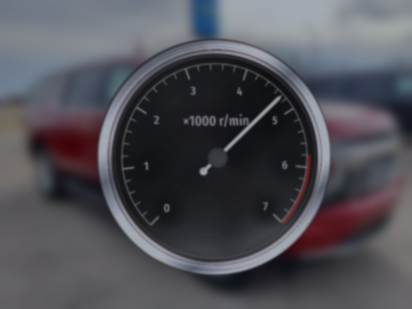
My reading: 4700,rpm
